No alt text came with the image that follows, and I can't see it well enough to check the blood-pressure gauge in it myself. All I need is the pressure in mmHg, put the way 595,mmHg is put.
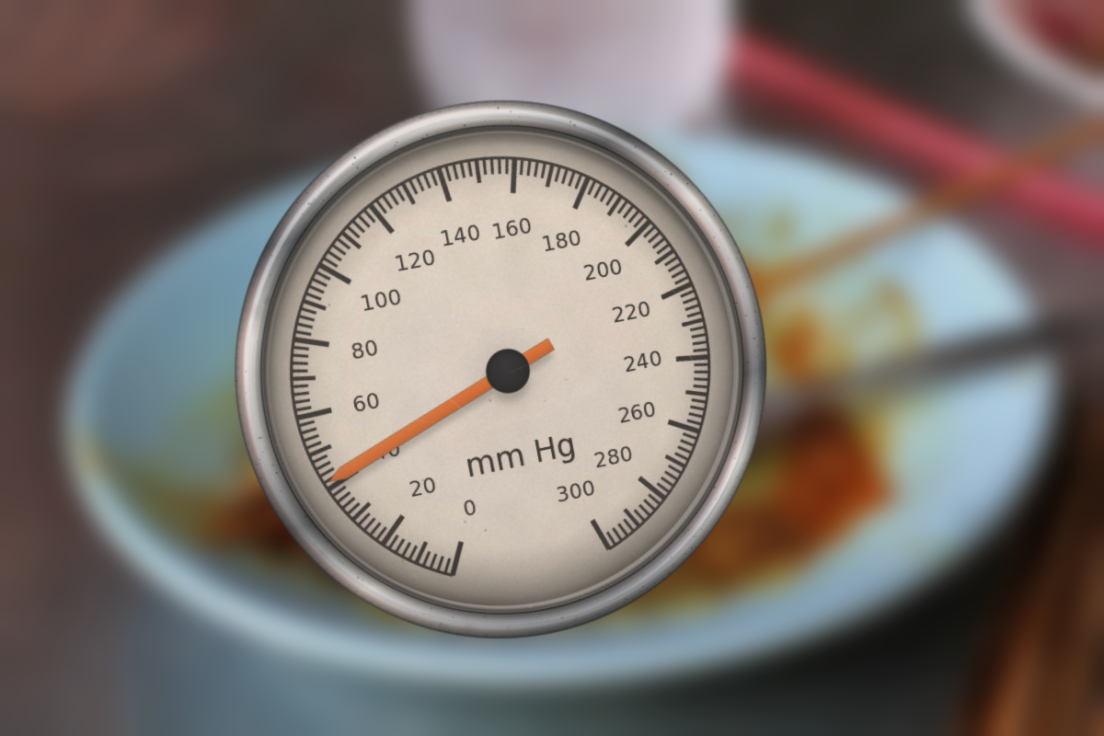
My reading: 42,mmHg
